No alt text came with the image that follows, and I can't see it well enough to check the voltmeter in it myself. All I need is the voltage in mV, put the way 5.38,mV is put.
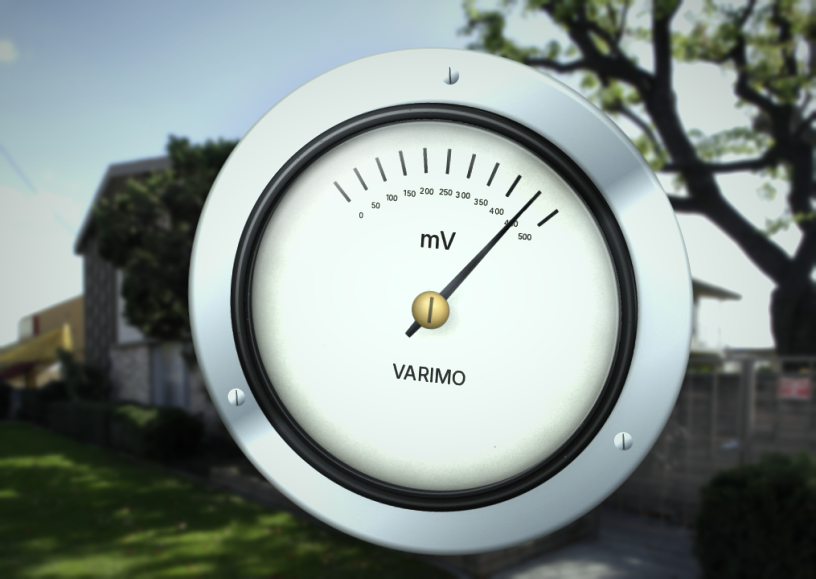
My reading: 450,mV
